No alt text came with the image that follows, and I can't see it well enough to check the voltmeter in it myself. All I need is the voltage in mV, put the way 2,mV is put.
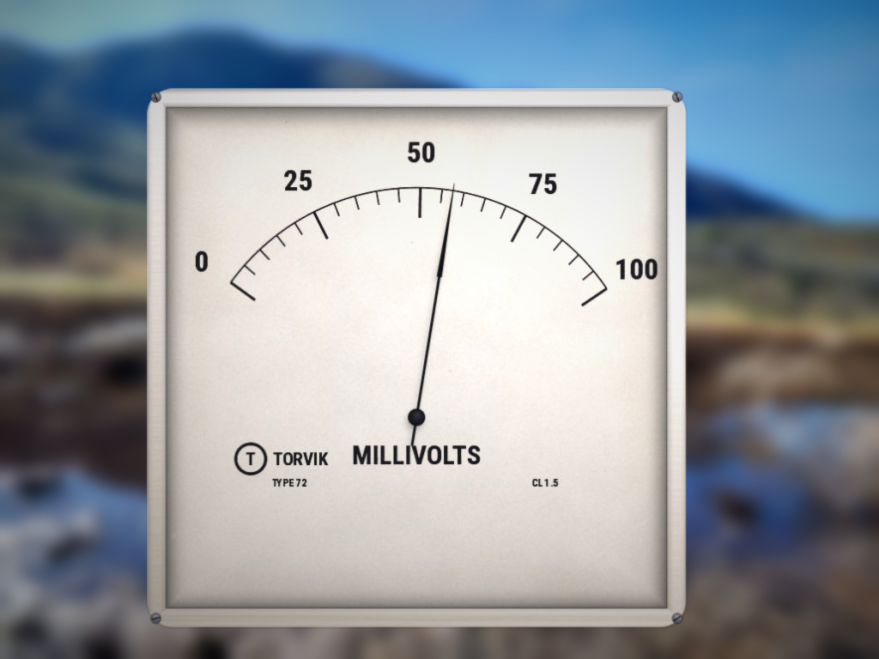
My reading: 57.5,mV
